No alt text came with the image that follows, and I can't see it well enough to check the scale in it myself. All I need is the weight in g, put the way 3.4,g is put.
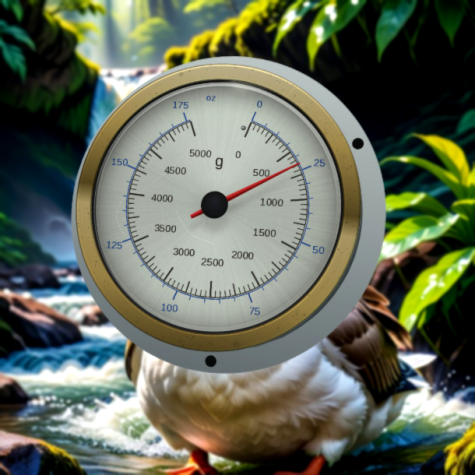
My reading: 650,g
